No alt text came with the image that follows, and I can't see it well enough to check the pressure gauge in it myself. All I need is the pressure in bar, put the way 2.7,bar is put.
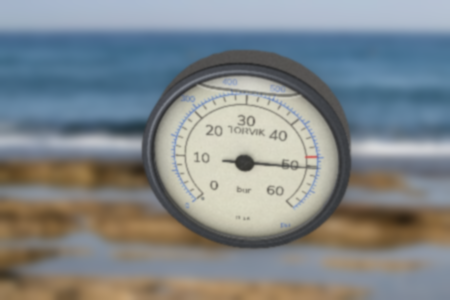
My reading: 50,bar
